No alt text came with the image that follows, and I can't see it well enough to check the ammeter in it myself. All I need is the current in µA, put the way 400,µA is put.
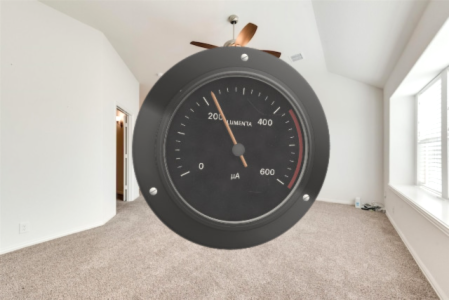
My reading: 220,µA
